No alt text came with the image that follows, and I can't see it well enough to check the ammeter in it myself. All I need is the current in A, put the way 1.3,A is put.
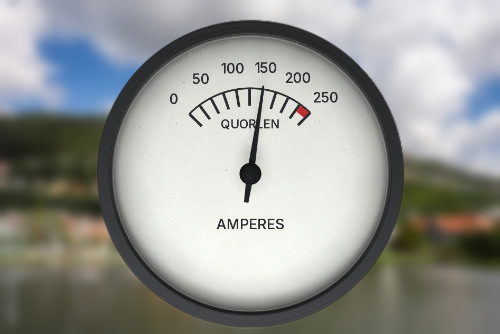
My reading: 150,A
